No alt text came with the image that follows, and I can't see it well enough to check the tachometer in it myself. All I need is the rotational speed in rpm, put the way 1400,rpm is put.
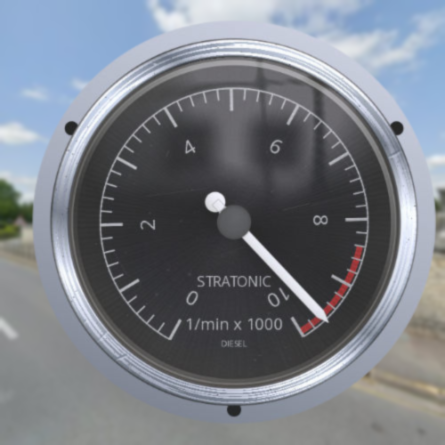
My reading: 9600,rpm
